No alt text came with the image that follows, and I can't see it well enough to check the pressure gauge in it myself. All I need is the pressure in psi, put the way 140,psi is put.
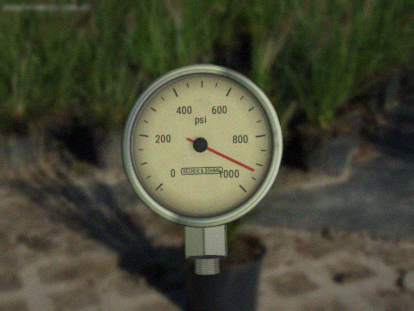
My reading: 925,psi
